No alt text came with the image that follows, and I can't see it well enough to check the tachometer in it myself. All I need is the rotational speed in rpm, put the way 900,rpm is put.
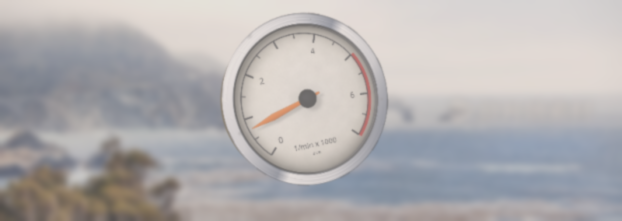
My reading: 750,rpm
